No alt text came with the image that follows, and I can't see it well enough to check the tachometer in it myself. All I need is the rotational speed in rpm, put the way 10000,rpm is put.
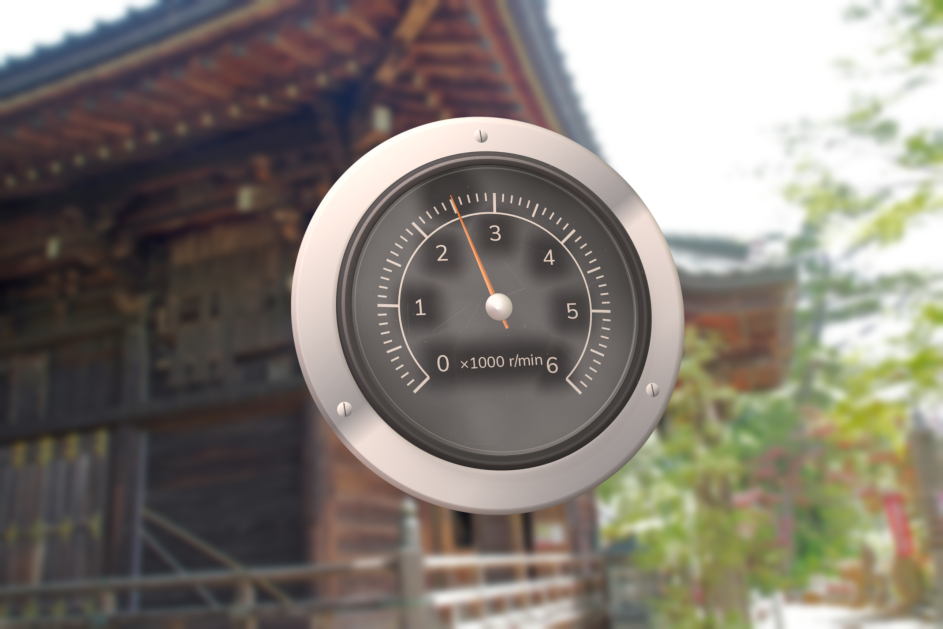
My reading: 2500,rpm
